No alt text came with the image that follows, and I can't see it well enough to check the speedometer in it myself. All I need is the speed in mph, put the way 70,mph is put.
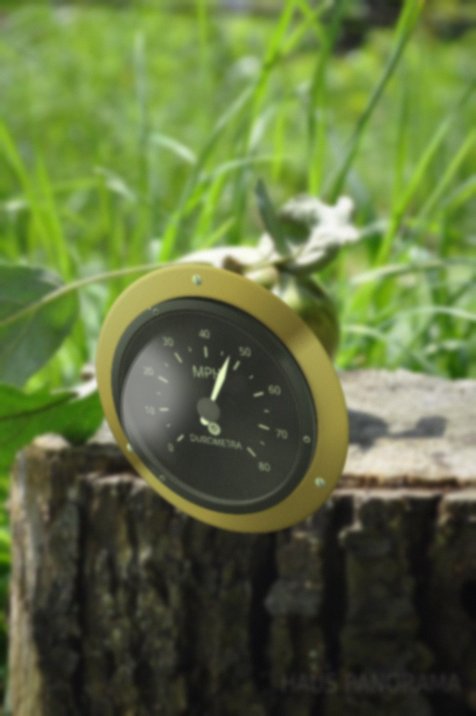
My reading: 47.5,mph
